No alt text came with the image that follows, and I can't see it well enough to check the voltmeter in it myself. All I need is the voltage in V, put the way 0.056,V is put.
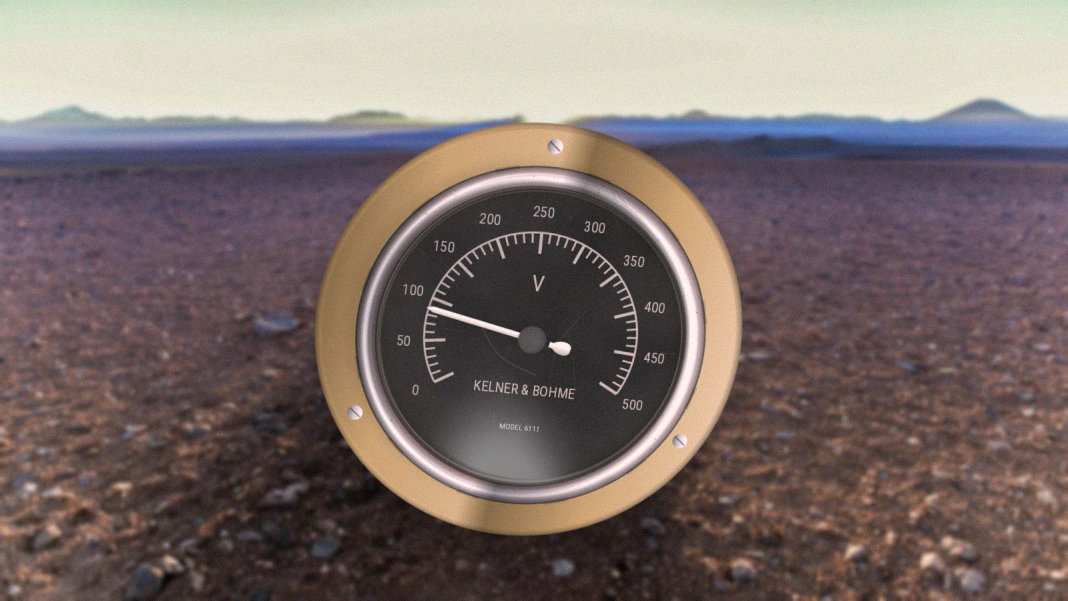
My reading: 90,V
